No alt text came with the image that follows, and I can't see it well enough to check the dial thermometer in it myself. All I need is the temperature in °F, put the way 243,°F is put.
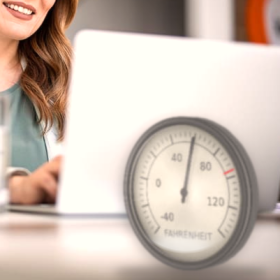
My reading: 60,°F
